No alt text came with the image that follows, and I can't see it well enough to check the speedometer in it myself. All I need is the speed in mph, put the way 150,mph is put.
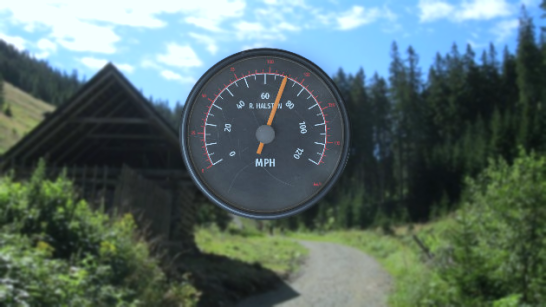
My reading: 70,mph
